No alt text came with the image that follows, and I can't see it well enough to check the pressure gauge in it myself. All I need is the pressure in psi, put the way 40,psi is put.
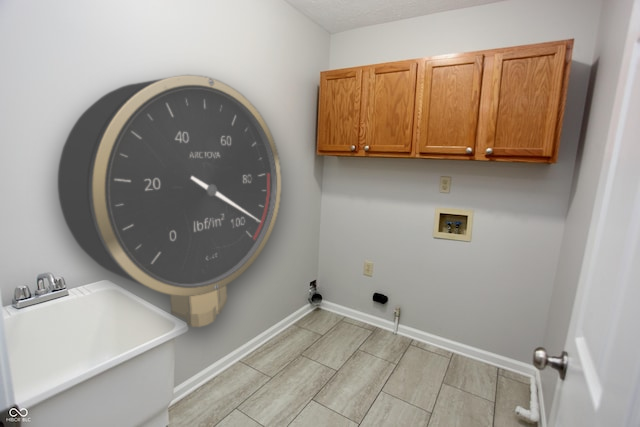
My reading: 95,psi
